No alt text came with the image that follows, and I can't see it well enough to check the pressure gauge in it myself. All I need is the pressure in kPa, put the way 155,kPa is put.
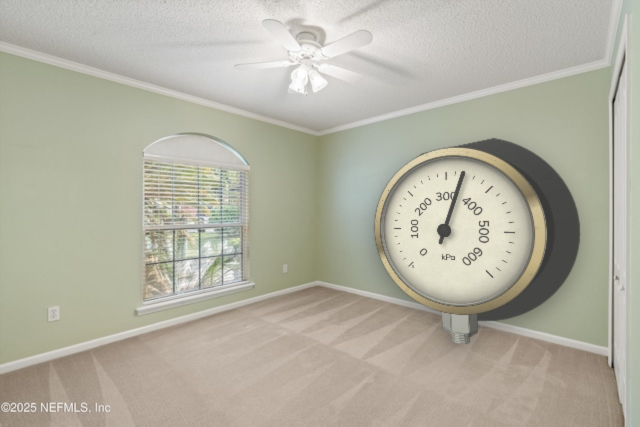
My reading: 340,kPa
